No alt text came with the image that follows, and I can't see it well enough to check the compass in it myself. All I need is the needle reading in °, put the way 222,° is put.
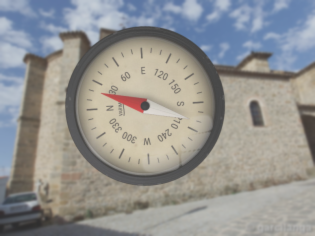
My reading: 20,°
